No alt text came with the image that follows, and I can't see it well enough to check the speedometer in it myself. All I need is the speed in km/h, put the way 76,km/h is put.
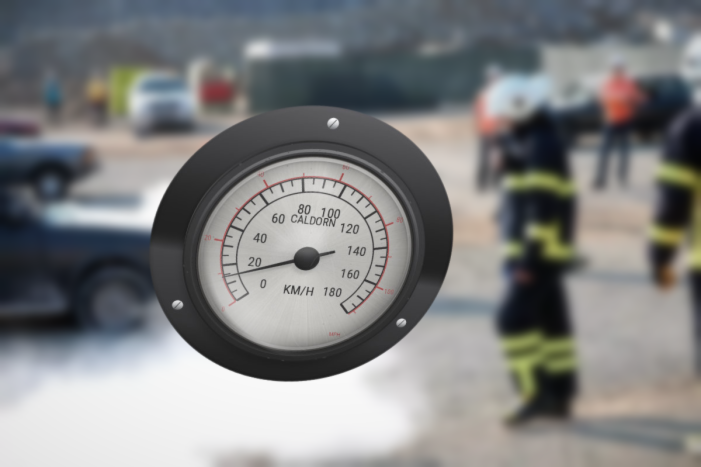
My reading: 15,km/h
